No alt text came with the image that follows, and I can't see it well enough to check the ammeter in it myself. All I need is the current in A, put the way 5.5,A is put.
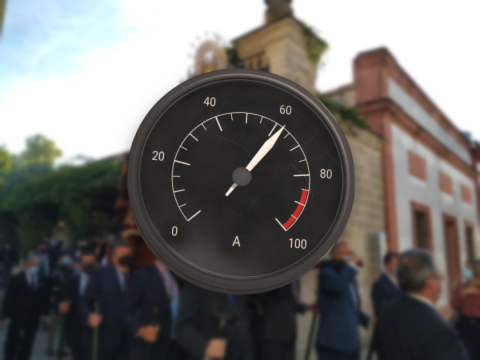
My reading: 62.5,A
